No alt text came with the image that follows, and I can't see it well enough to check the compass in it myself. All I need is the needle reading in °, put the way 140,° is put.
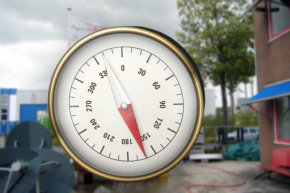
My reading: 160,°
